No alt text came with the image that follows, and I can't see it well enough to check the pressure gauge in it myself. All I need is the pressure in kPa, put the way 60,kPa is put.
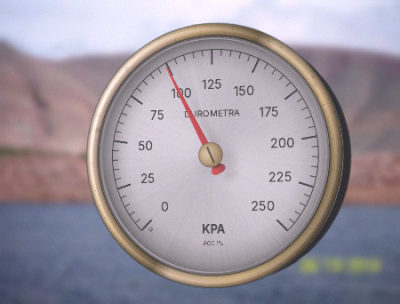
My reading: 100,kPa
